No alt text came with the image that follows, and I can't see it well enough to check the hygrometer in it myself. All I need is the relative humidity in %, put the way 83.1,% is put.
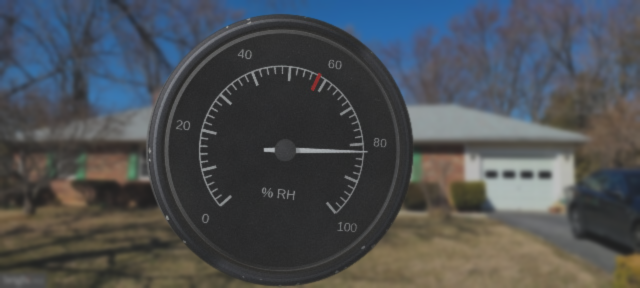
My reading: 82,%
